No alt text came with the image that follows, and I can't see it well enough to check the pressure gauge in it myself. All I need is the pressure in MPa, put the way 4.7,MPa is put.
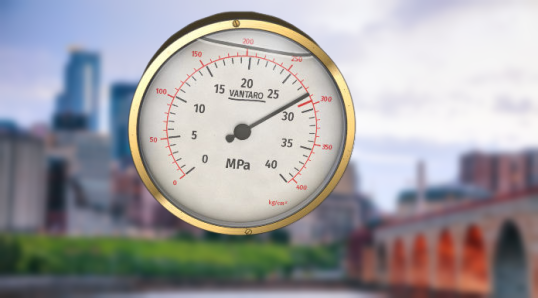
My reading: 28,MPa
